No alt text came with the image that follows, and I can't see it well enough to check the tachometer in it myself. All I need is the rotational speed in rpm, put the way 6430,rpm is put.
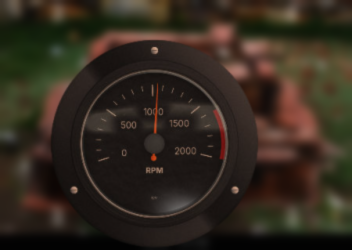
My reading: 1050,rpm
